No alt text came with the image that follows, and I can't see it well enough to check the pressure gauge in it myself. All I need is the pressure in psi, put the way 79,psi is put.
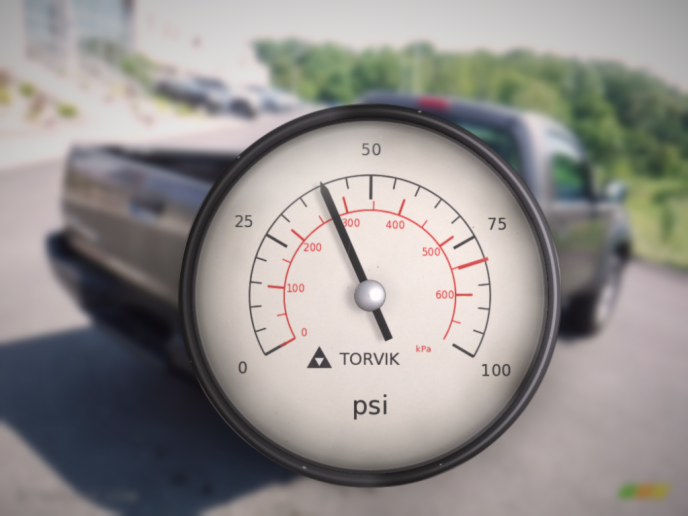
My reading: 40,psi
